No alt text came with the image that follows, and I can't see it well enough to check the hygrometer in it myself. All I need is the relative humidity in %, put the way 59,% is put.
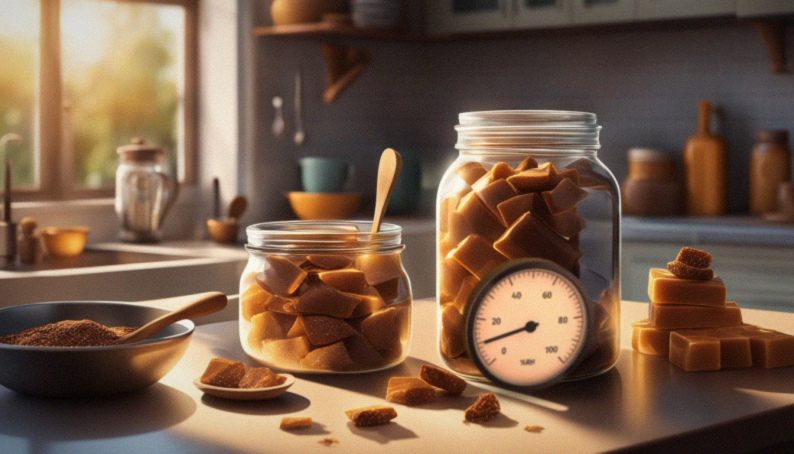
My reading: 10,%
